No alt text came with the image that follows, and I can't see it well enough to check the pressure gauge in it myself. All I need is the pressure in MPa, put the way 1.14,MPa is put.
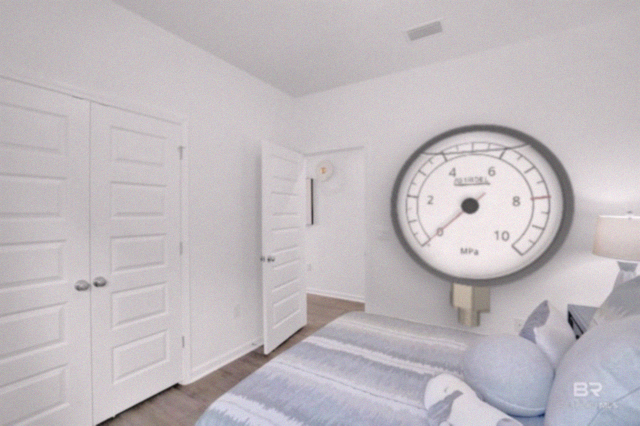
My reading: 0,MPa
